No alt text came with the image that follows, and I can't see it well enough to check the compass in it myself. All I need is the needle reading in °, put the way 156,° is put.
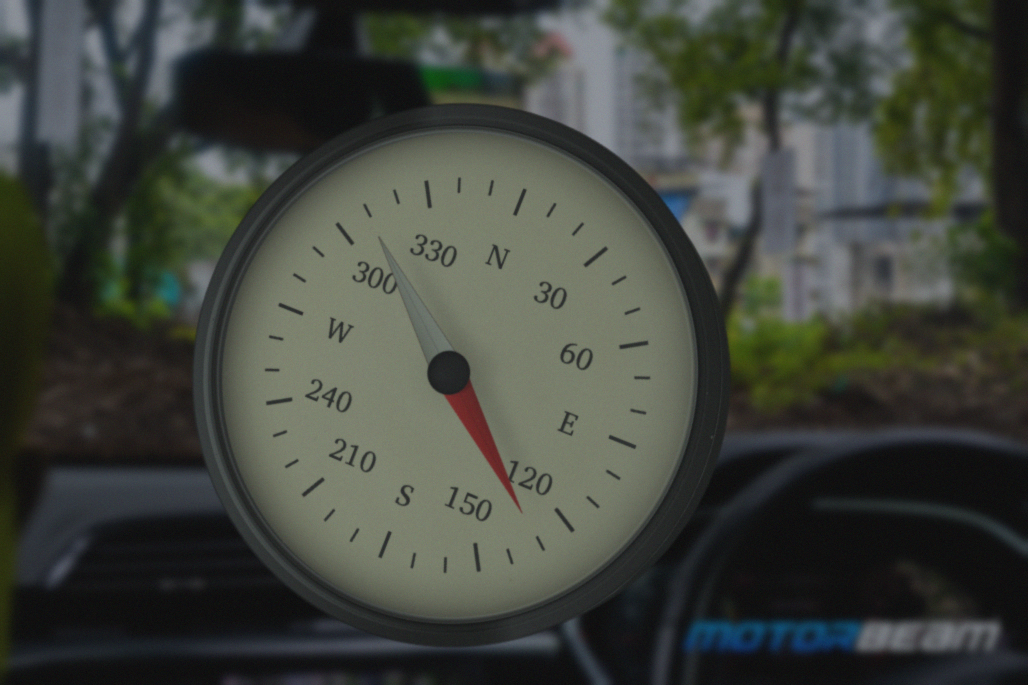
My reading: 130,°
